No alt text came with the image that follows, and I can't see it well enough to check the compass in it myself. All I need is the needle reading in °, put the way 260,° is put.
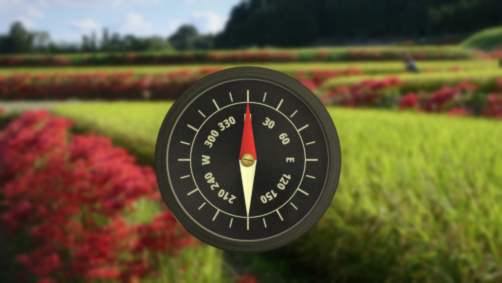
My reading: 0,°
